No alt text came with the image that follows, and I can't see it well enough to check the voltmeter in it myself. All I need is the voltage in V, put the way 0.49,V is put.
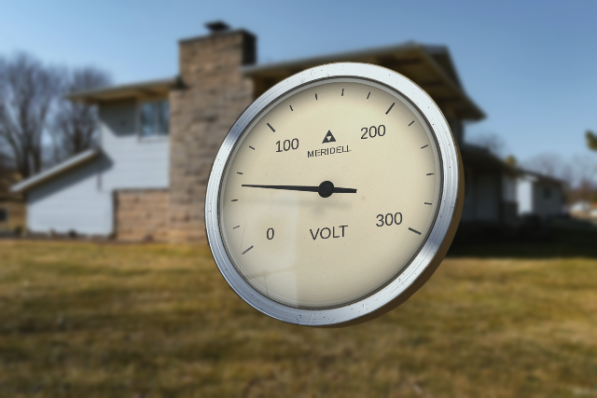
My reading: 50,V
